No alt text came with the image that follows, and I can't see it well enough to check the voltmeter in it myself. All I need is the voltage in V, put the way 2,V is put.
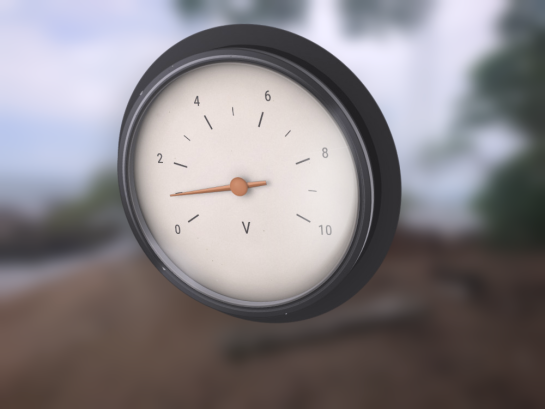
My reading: 1,V
